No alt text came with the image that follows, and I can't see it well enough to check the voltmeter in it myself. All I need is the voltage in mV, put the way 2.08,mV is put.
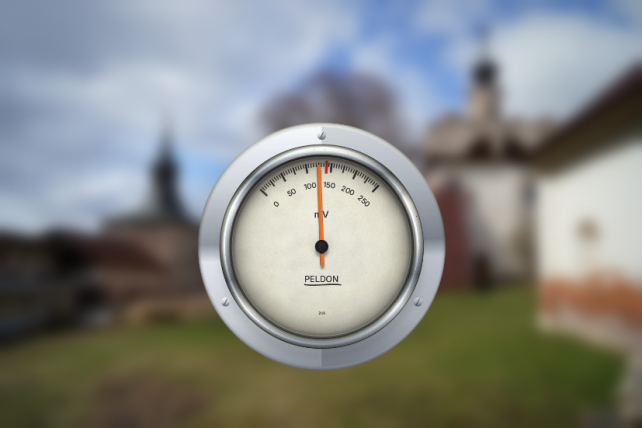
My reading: 125,mV
